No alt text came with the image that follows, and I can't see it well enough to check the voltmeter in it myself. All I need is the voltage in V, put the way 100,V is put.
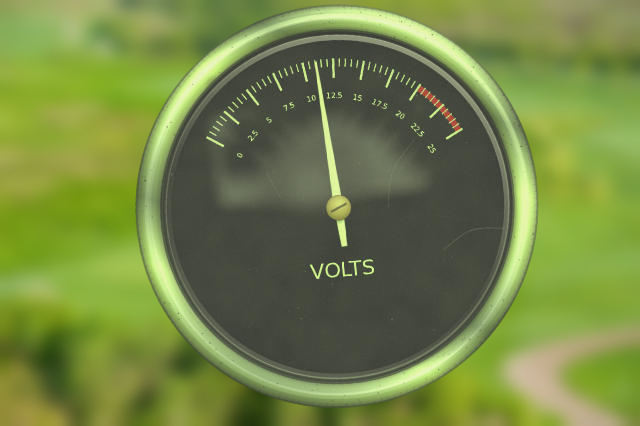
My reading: 11,V
